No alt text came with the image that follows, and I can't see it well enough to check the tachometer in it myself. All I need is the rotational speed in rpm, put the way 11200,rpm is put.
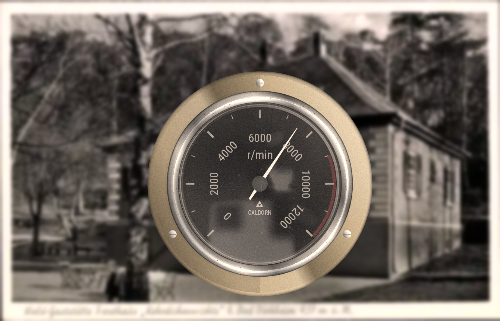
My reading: 7500,rpm
